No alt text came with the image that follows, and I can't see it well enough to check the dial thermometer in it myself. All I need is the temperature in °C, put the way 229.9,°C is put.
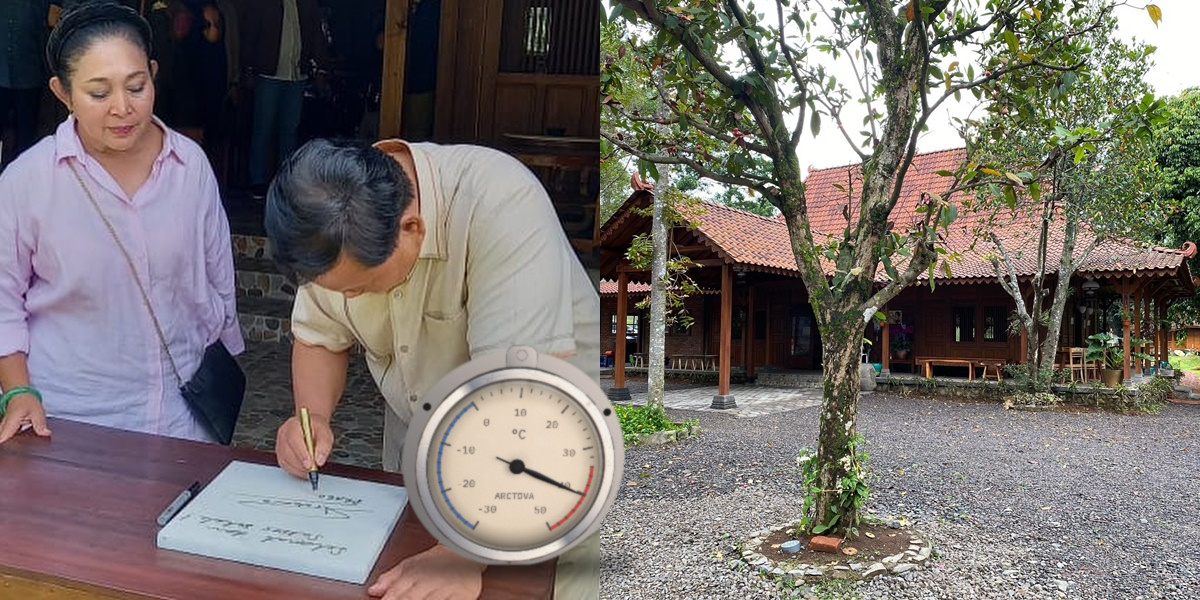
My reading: 40,°C
